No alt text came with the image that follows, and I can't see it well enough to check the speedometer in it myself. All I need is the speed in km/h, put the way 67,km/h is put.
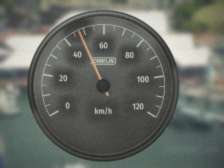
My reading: 47.5,km/h
